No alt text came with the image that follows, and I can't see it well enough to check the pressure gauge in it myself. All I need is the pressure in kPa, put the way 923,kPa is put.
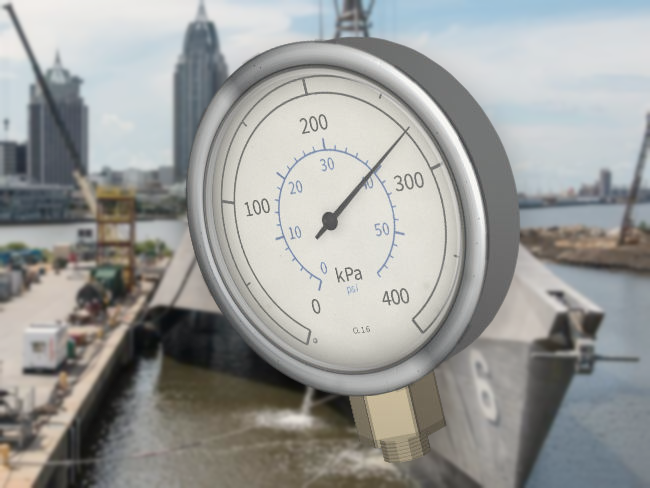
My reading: 275,kPa
